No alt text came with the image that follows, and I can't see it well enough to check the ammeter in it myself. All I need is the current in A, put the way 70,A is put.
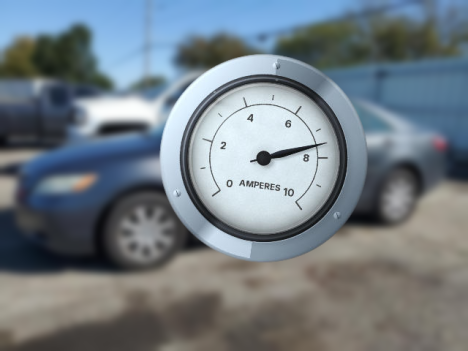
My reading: 7.5,A
